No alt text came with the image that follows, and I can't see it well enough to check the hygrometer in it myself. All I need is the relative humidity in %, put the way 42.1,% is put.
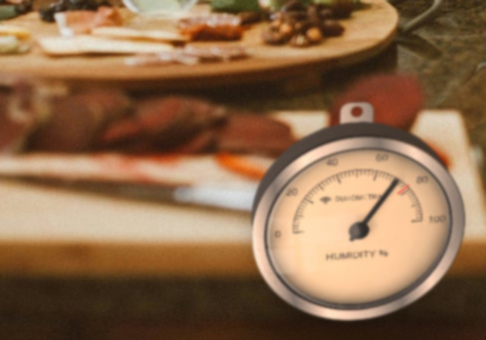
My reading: 70,%
